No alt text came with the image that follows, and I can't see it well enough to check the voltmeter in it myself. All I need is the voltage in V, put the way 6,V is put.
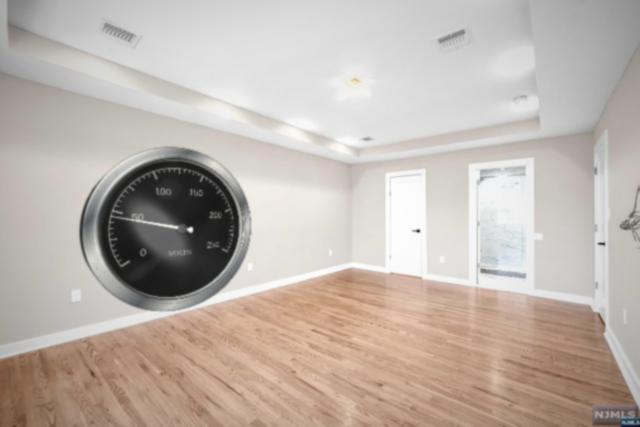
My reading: 45,V
